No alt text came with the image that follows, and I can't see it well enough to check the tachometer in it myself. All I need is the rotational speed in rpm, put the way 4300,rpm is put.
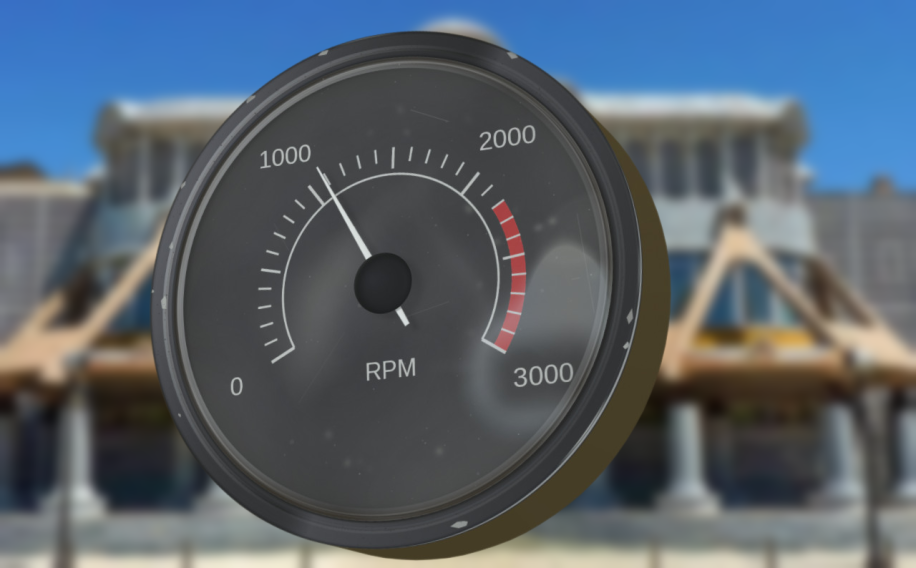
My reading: 1100,rpm
